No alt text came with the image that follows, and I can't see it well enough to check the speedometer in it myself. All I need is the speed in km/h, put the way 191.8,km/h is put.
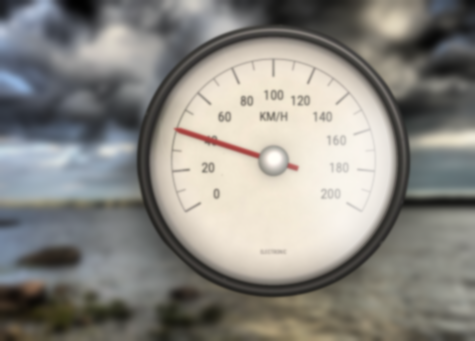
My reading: 40,km/h
